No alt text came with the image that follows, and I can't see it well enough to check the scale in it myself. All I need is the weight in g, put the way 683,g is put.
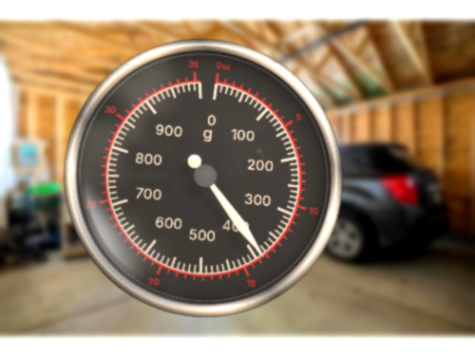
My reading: 390,g
